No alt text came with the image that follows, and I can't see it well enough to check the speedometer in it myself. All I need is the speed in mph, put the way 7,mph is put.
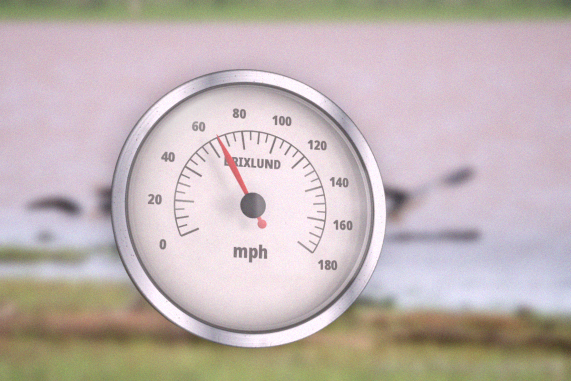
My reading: 65,mph
